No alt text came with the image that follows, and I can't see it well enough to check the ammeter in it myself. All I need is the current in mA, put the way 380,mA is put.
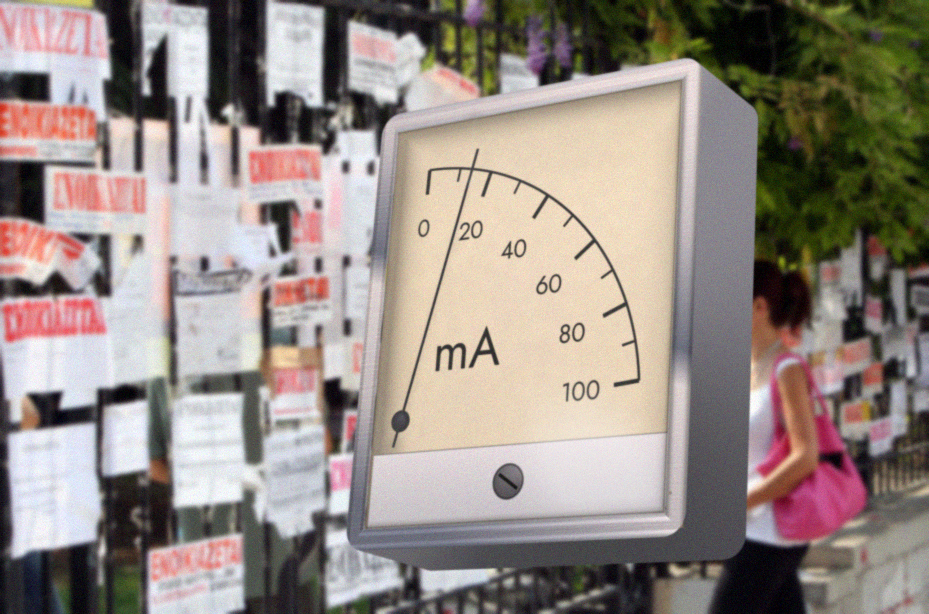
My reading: 15,mA
